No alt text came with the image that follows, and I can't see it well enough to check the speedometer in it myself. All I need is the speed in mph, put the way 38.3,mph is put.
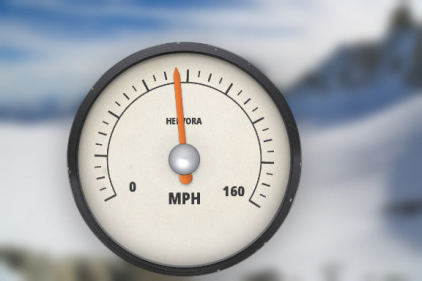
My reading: 75,mph
